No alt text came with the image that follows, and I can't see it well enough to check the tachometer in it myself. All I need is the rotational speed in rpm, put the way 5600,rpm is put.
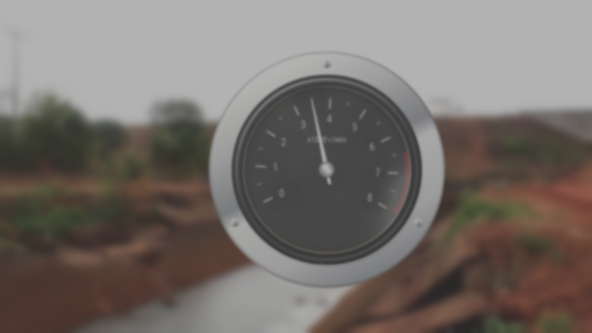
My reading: 3500,rpm
